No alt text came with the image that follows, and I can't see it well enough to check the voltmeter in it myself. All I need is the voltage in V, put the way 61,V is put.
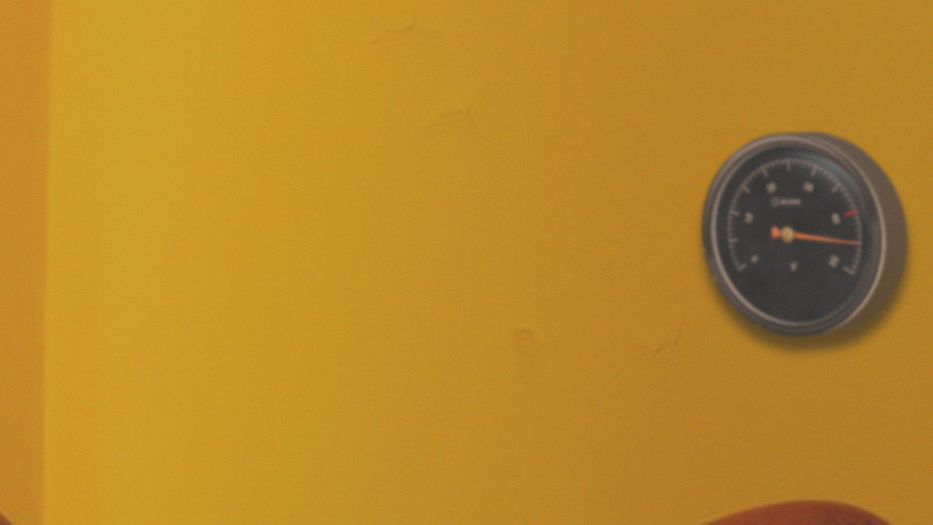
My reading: 45,V
